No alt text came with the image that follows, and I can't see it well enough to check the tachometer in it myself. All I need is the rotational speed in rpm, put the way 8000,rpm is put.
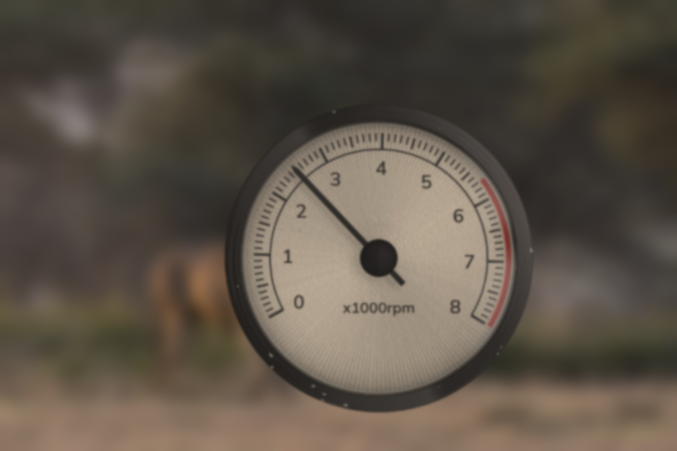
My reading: 2500,rpm
